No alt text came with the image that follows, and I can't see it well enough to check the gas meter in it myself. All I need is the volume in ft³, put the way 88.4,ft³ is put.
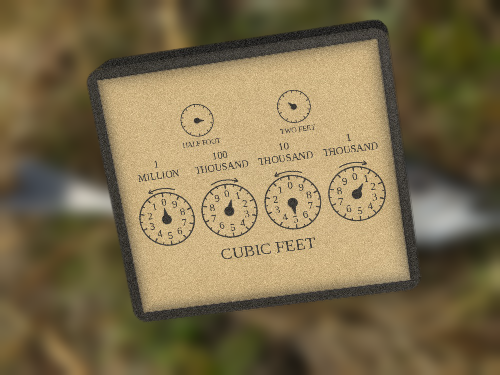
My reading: 5100,ft³
